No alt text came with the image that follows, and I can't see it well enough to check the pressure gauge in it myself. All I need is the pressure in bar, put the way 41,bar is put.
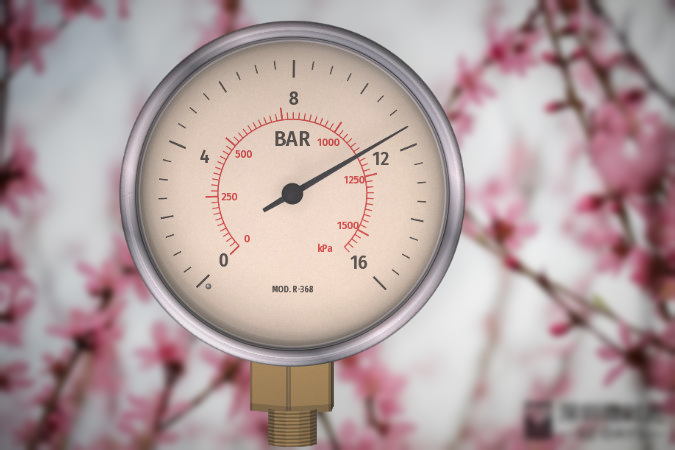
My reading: 11.5,bar
